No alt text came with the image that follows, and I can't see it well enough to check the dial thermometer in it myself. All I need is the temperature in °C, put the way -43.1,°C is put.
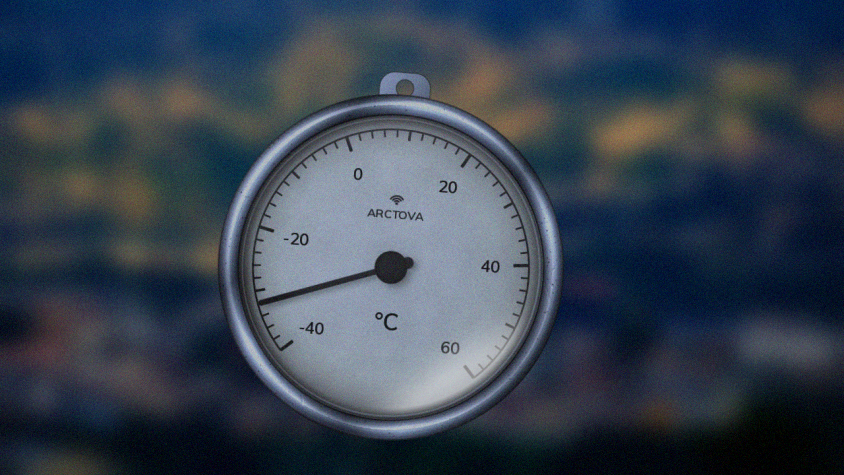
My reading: -32,°C
